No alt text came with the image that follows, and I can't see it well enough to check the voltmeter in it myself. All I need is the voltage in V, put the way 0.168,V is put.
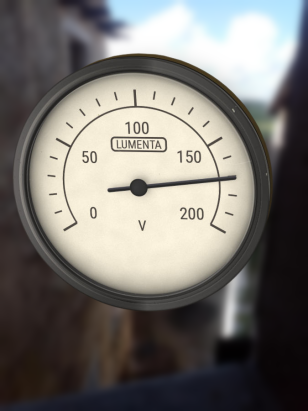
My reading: 170,V
